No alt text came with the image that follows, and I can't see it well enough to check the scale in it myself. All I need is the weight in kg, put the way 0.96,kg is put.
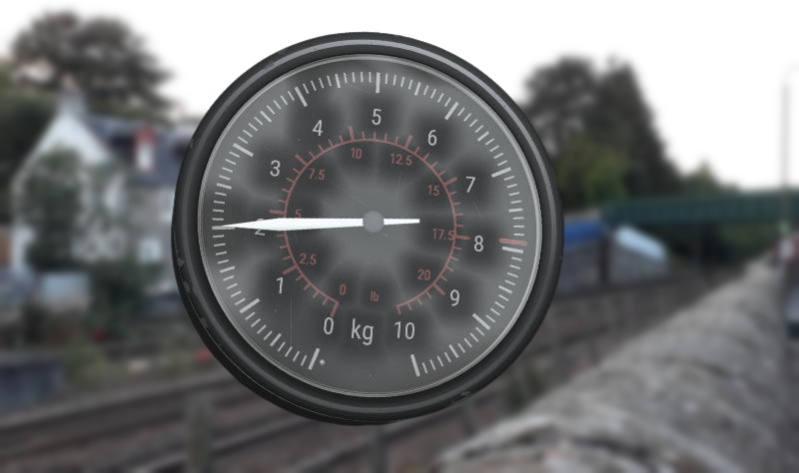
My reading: 2,kg
